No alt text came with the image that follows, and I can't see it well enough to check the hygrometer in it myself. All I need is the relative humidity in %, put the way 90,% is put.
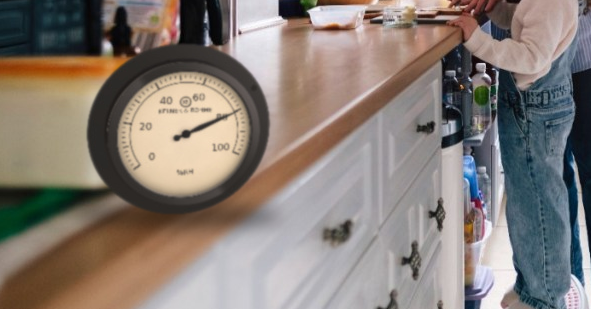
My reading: 80,%
